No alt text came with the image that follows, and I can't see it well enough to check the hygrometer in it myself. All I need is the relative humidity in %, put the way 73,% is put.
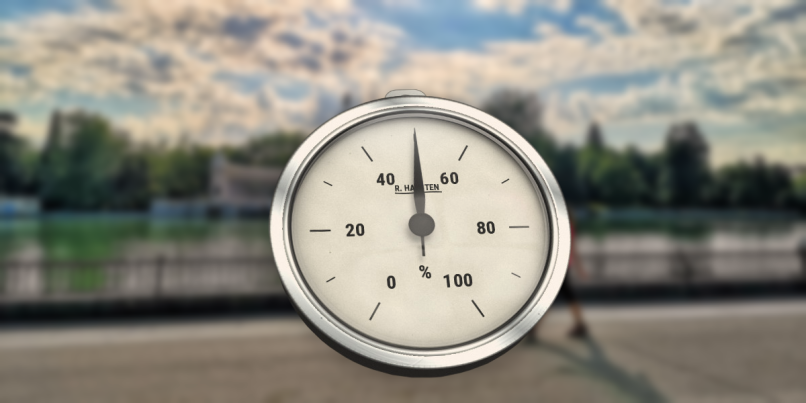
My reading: 50,%
